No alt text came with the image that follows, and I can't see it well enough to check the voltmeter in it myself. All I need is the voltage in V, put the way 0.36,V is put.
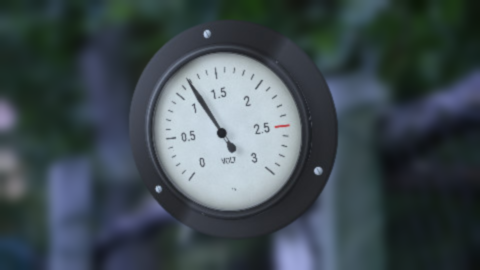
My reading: 1.2,V
